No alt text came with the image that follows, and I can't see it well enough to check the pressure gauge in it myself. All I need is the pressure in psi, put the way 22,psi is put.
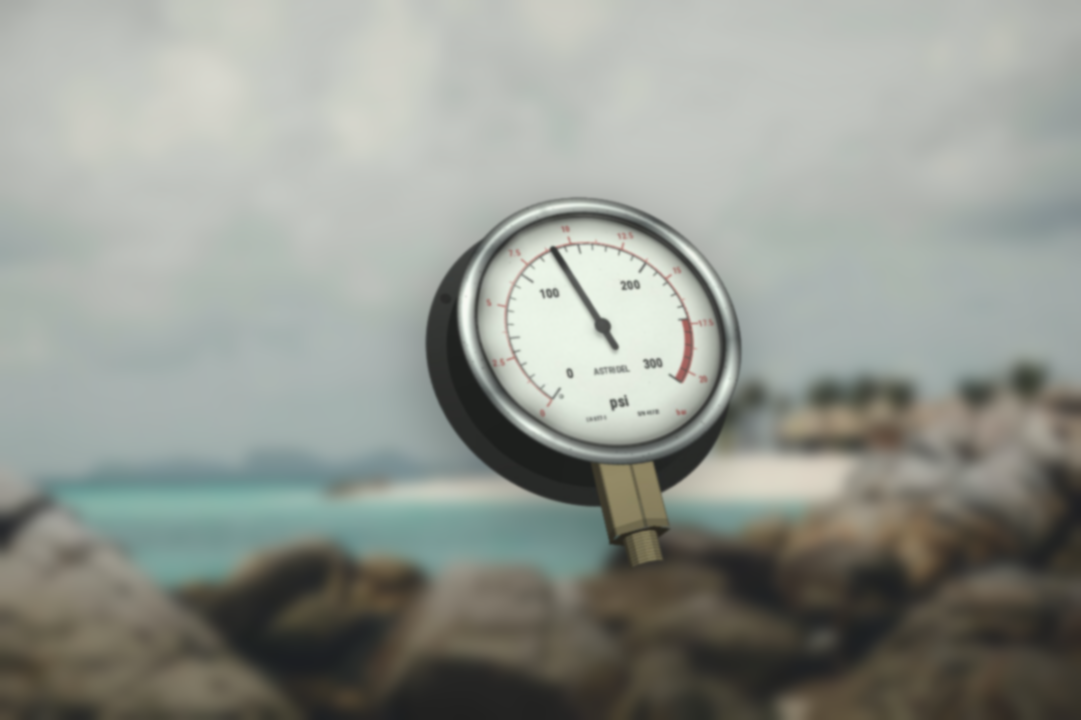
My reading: 130,psi
